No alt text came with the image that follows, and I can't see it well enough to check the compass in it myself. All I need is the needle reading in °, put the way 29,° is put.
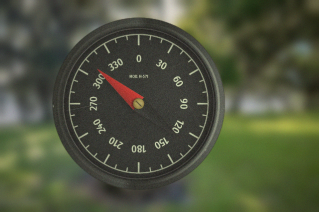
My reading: 310,°
